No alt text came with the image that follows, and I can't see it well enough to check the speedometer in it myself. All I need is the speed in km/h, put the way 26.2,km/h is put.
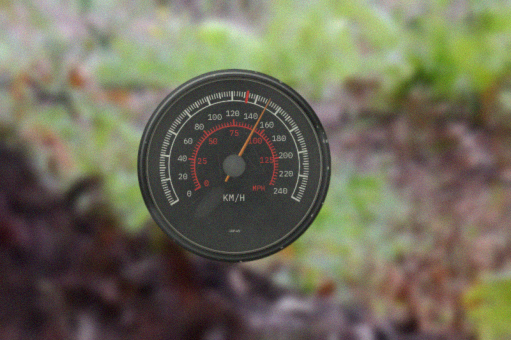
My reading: 150,km/h
